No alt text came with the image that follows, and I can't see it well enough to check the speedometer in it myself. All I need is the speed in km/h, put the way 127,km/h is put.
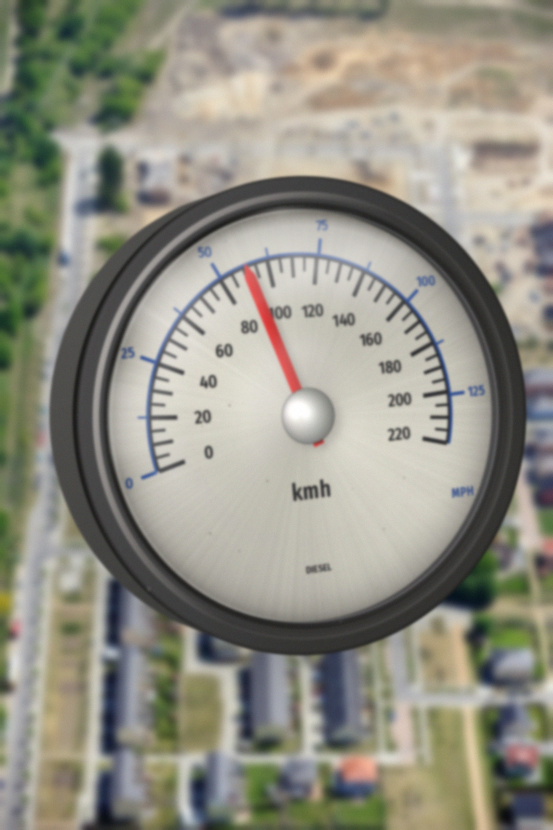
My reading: 90,km/h
